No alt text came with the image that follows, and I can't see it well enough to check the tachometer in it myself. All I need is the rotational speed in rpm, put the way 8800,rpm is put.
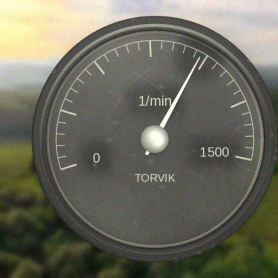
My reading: 975,rpm
